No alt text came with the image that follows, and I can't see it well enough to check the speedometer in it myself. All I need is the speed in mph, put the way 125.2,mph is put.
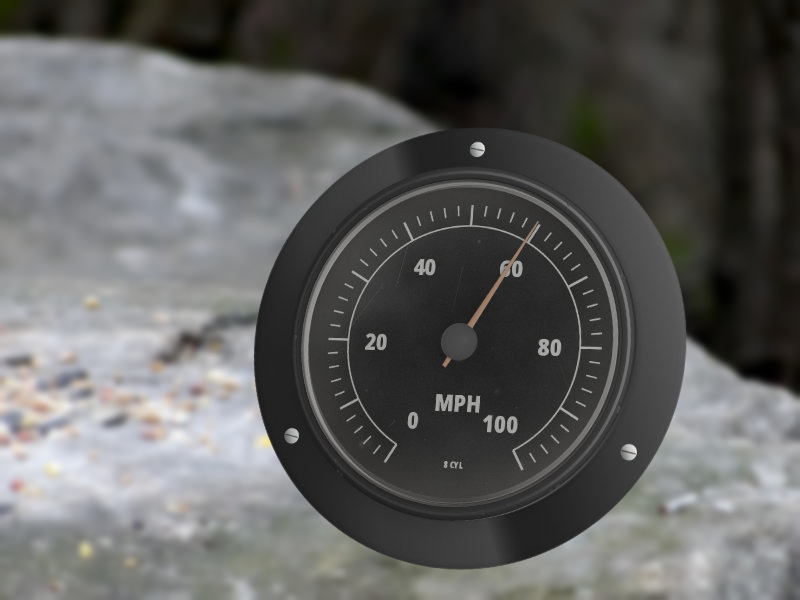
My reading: 60,mph
